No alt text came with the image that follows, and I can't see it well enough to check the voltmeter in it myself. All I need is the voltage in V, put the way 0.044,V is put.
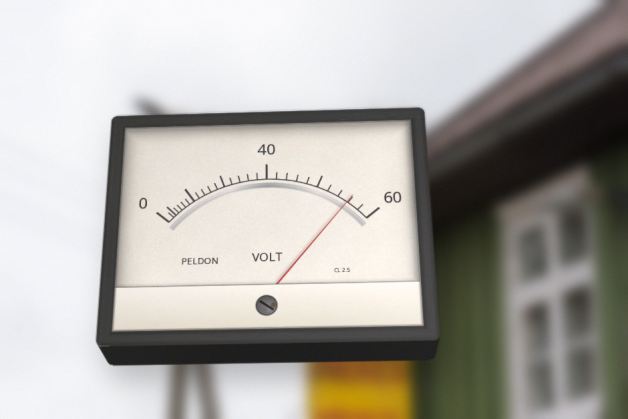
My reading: 56,V
